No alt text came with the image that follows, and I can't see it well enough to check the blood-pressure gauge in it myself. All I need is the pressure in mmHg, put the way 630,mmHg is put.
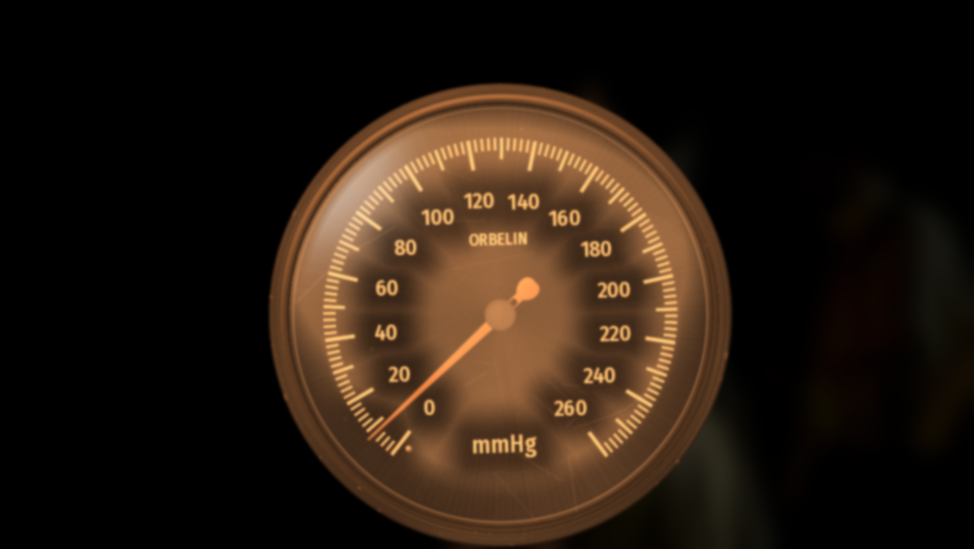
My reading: 8,mmHg
